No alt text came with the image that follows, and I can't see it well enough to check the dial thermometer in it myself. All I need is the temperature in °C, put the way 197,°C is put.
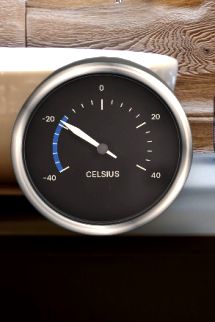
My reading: -18,°C
